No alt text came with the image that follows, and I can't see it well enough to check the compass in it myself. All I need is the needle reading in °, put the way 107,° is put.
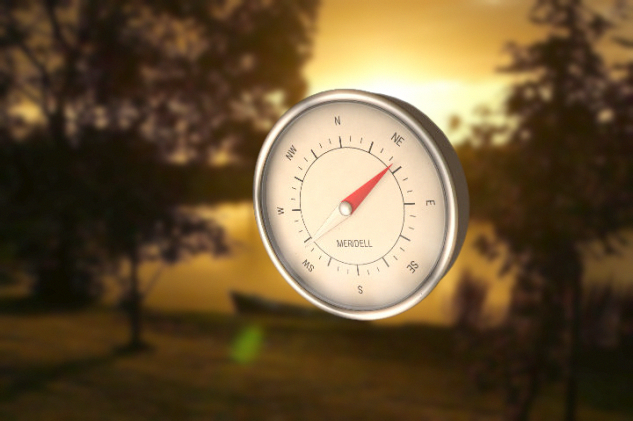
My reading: 55,°
